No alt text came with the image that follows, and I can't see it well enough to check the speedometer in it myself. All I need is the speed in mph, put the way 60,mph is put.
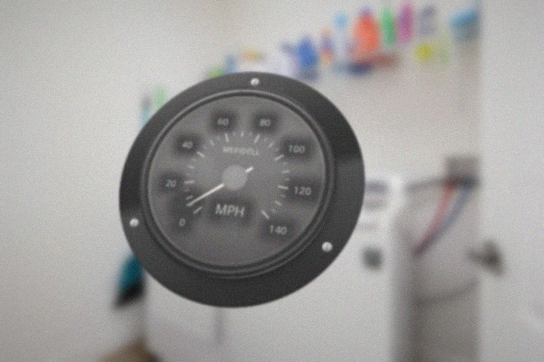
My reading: 5,mph
